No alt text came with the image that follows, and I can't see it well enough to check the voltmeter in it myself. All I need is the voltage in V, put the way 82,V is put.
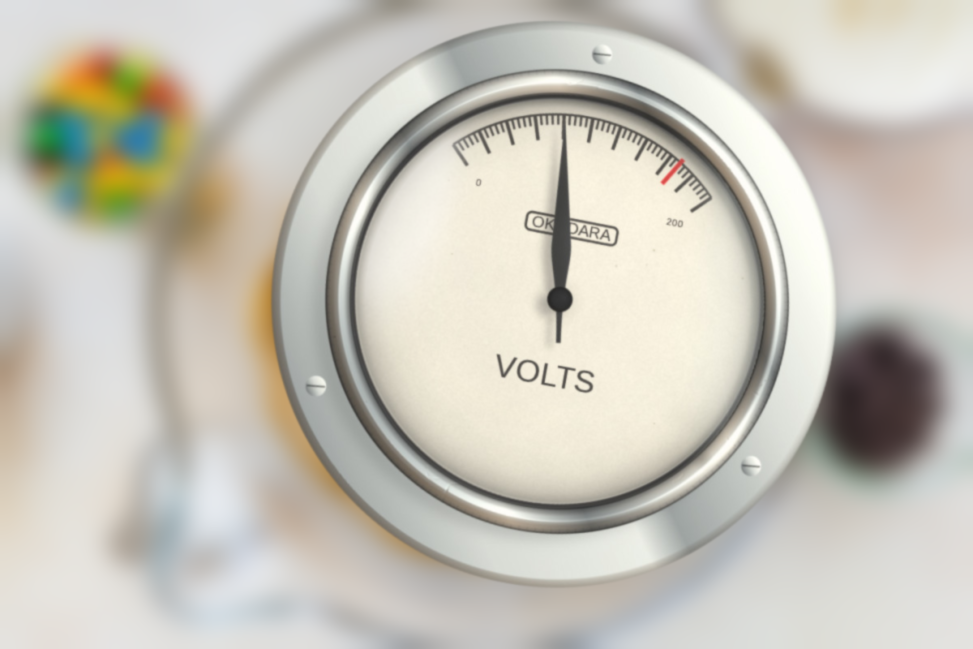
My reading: 80,V
